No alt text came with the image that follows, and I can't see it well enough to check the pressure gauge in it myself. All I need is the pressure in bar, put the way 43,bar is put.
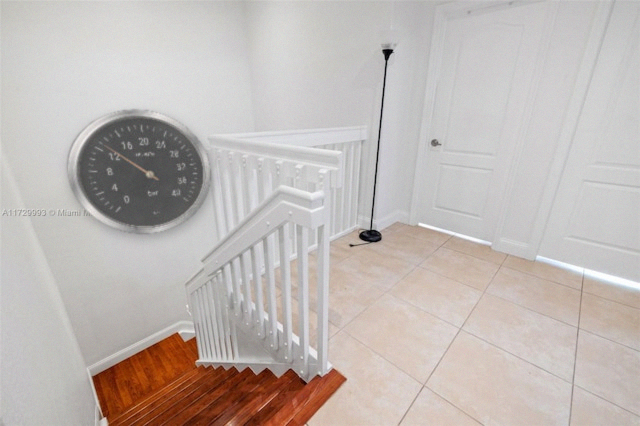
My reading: 13,bar
